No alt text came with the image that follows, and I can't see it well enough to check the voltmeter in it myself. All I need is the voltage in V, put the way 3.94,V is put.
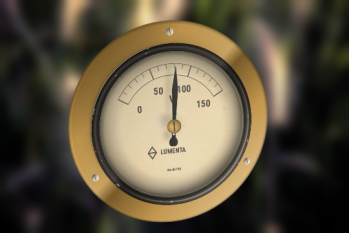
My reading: 80,V
